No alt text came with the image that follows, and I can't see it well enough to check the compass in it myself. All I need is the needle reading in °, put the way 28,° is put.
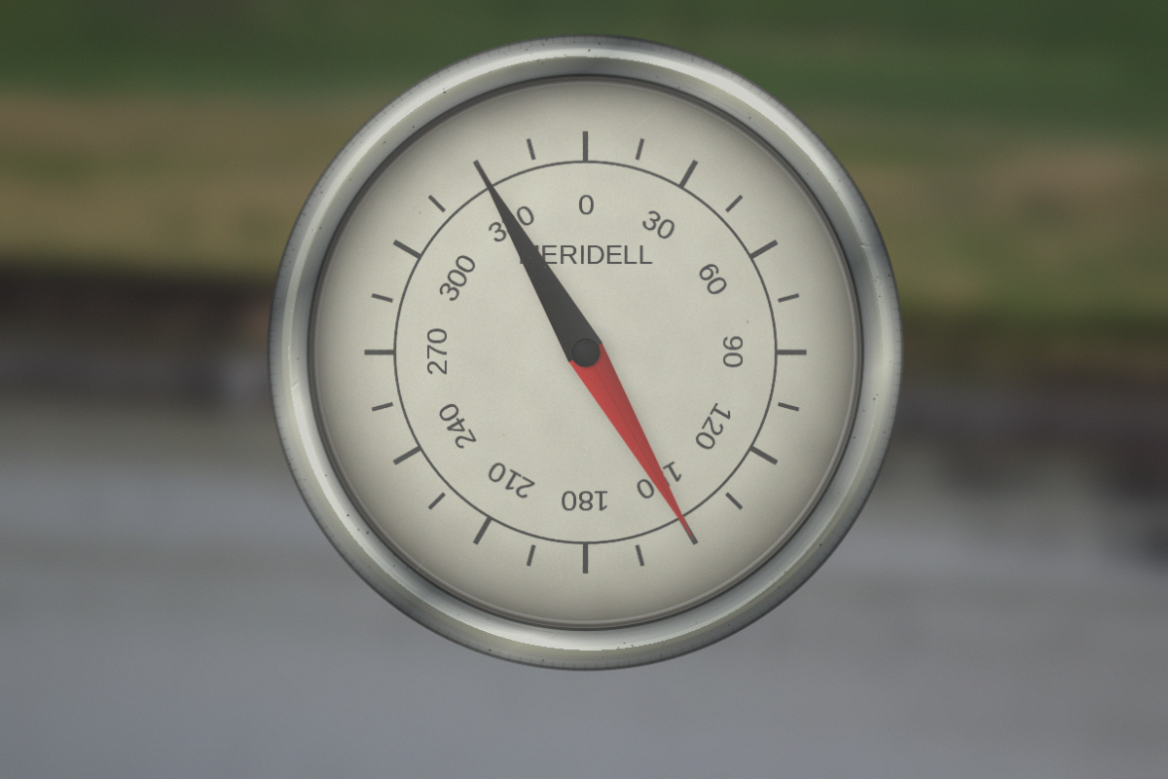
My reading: 150,°
